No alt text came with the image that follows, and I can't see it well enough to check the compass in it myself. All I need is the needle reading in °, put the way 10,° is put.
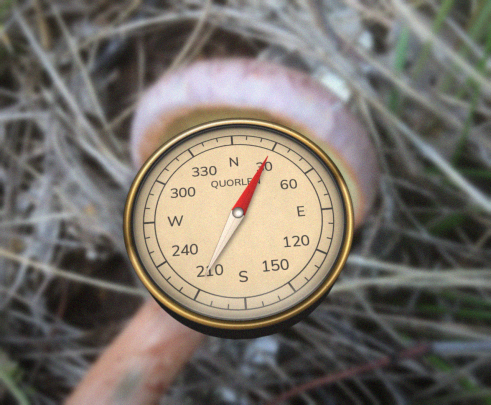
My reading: 30,°
